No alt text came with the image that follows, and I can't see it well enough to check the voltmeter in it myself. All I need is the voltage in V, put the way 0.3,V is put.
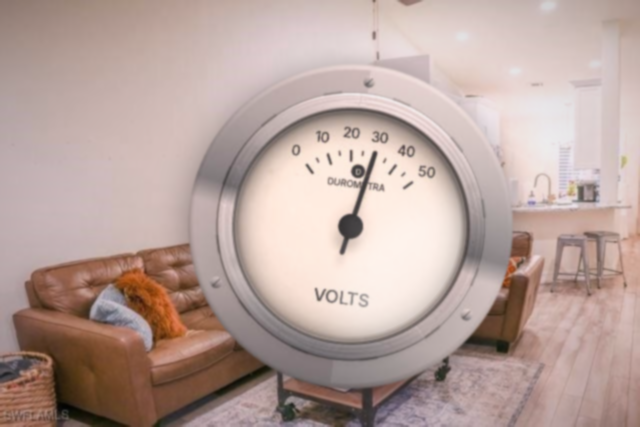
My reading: 30,V
